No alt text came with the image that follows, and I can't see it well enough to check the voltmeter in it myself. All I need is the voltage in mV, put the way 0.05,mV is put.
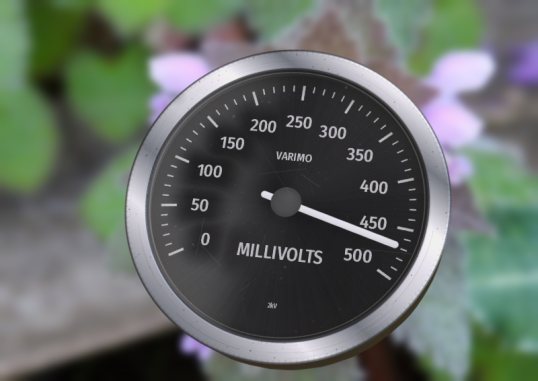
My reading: 470,mV
